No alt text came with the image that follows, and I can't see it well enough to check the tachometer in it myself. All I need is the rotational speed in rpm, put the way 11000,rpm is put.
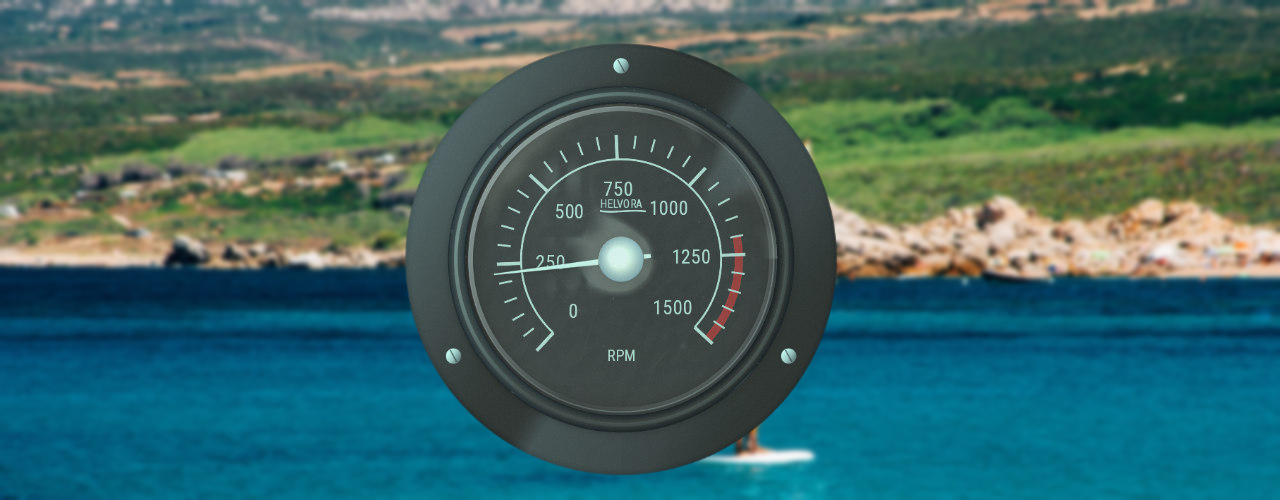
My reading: 225,rpm
